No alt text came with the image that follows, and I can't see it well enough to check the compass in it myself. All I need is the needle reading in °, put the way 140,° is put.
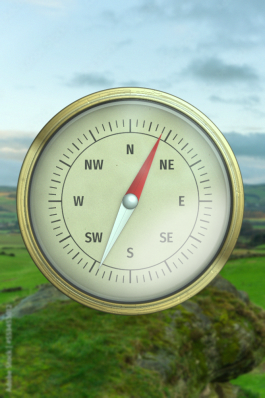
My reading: 25,°
